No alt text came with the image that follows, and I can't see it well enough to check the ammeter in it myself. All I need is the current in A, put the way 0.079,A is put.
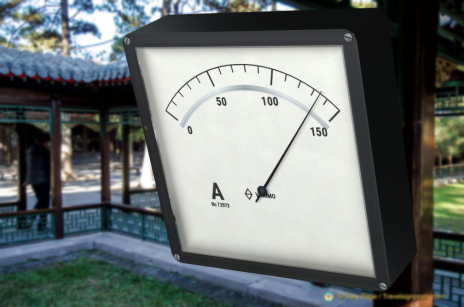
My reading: 135,A
